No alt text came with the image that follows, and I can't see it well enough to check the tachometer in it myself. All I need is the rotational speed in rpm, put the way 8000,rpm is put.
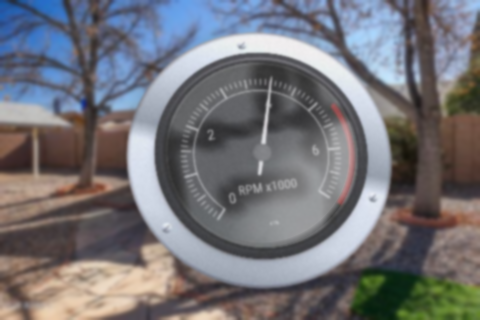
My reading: 4000,rpm
